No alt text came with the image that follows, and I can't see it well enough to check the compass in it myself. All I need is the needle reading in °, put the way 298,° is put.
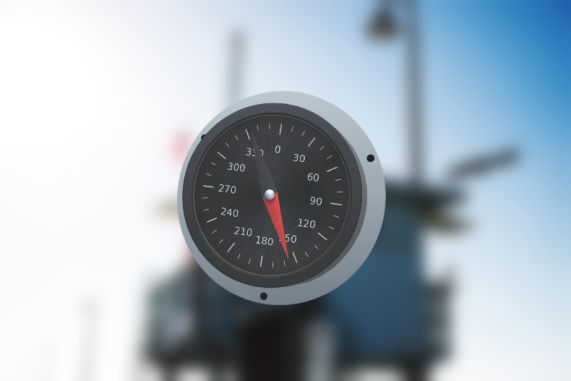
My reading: 155,°
